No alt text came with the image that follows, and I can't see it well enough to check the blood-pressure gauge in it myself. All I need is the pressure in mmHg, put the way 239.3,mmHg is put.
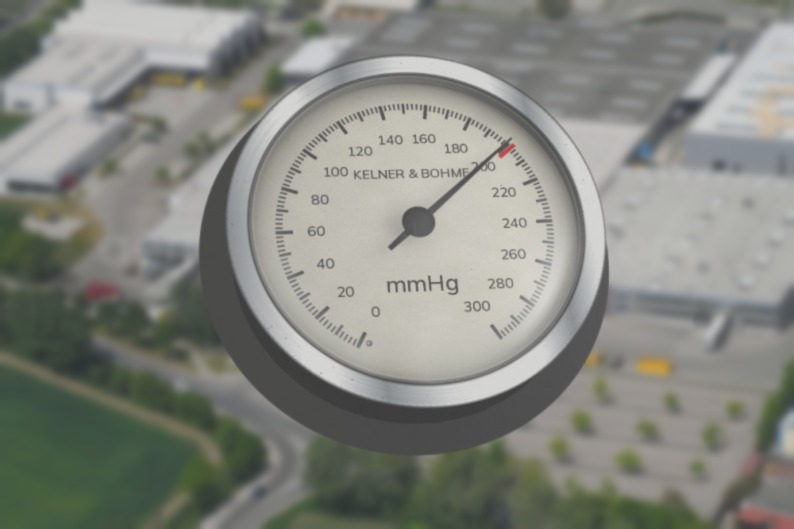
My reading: 200,mmHg
